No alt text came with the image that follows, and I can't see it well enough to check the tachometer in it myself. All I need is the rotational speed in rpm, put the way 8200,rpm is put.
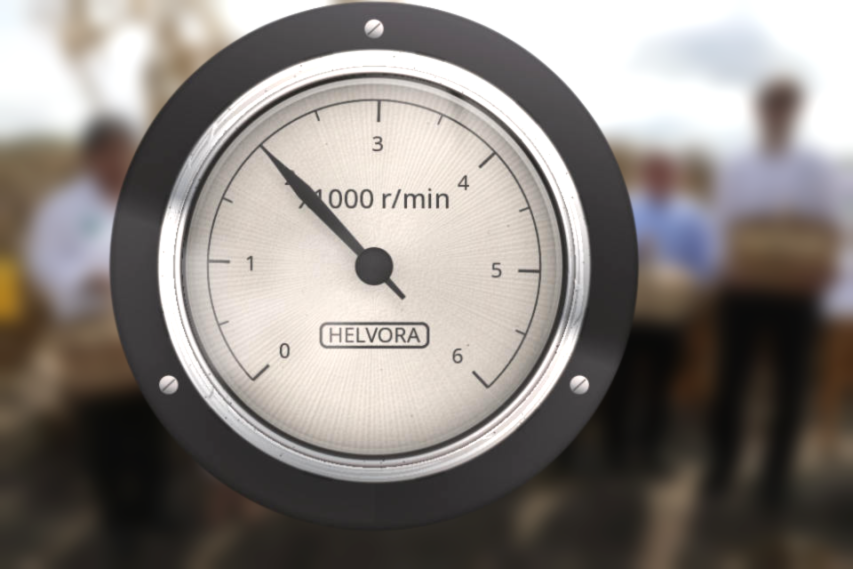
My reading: 2000,rpm
